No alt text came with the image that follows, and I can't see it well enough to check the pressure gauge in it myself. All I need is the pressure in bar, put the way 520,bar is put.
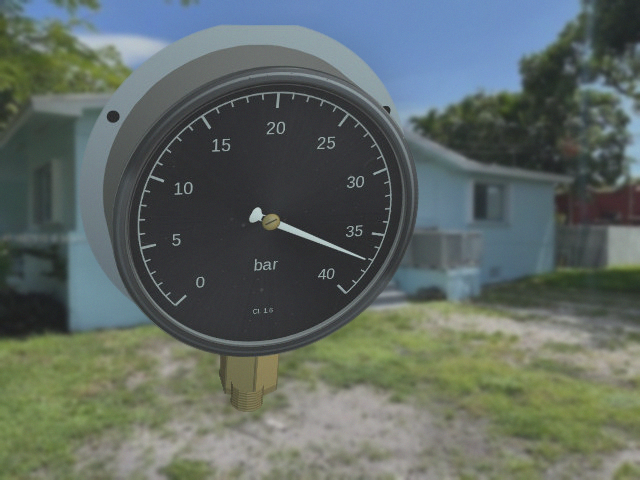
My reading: 37,bar
